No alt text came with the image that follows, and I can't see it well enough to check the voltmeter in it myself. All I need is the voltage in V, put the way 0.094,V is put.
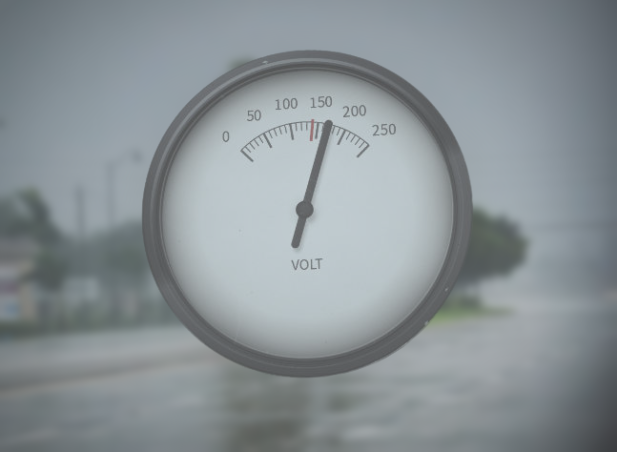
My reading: 170,V
